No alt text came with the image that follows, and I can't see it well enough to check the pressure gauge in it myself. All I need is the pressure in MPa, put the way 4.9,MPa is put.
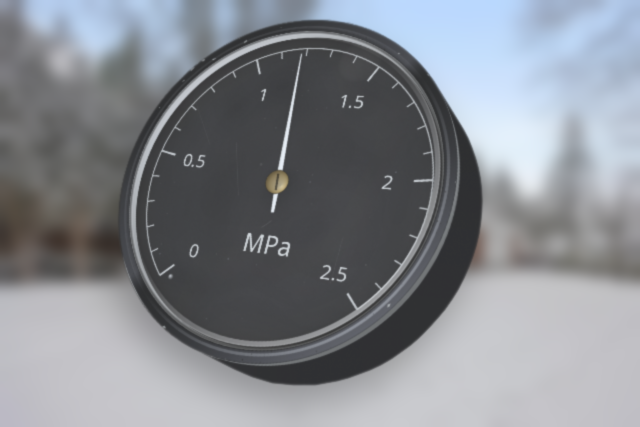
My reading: 1.2,MPa
